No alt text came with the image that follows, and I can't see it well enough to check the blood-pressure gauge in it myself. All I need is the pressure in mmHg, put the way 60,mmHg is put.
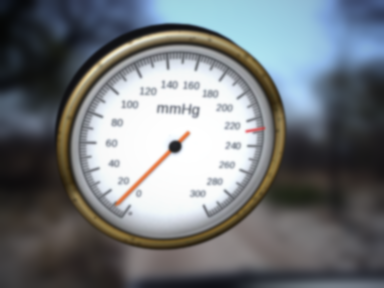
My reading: 10,mmHg
